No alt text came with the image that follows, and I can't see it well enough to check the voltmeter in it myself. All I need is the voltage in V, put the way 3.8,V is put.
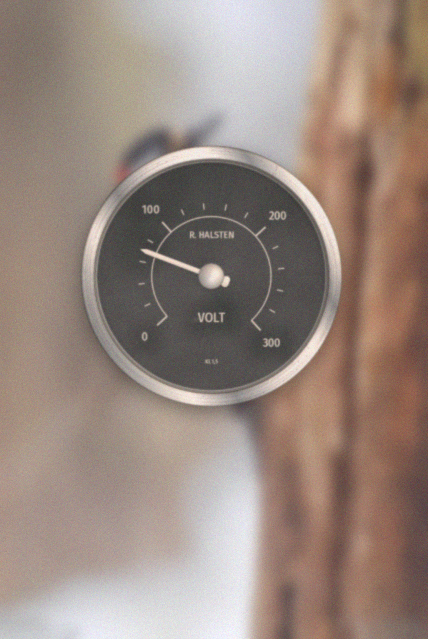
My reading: 70,V
